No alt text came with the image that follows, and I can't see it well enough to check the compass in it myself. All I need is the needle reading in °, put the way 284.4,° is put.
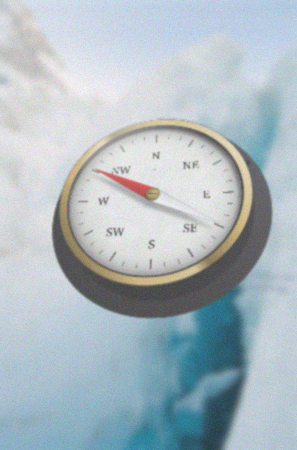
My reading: 300,°
